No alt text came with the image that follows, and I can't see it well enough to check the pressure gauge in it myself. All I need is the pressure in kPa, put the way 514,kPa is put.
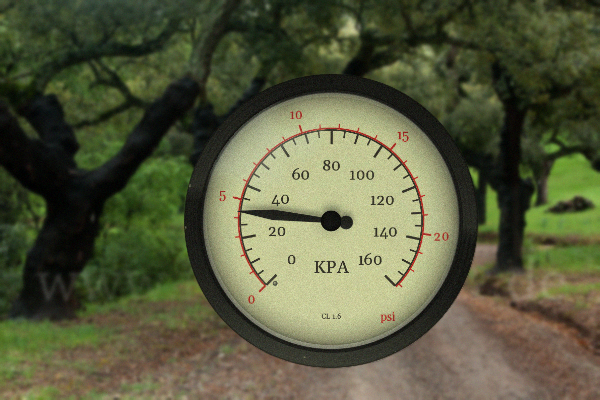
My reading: 30,kPa
